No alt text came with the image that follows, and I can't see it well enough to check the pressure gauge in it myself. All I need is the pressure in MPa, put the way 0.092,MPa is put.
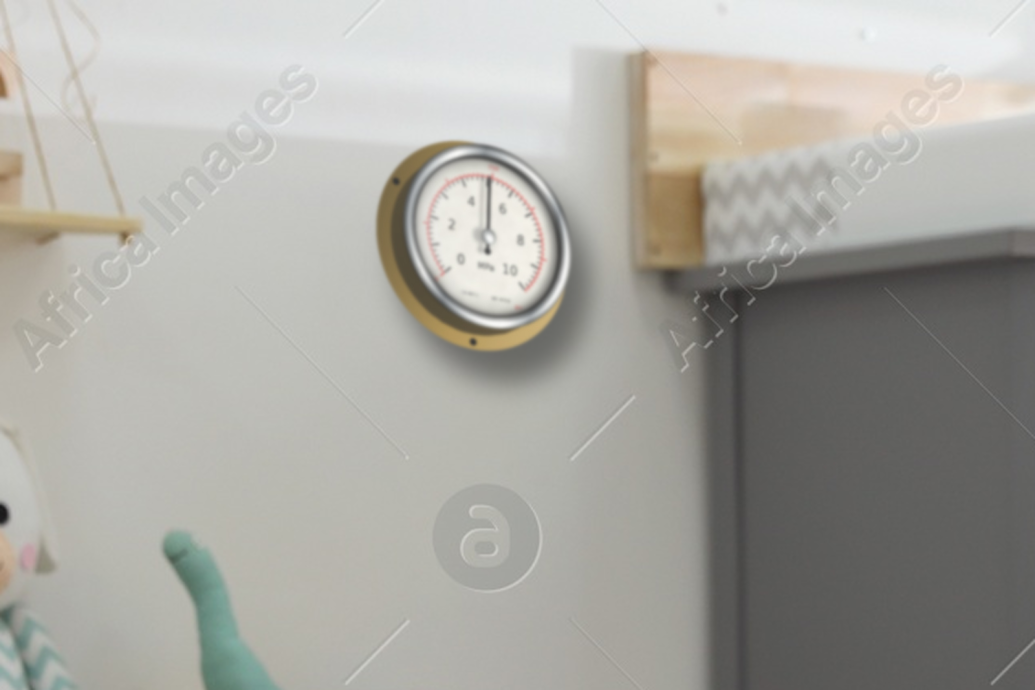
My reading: 5,MPa
